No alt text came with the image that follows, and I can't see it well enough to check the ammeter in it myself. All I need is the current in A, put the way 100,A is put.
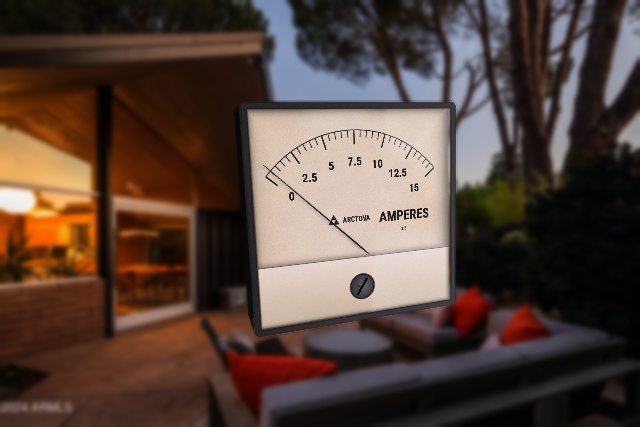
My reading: 0.5,A
